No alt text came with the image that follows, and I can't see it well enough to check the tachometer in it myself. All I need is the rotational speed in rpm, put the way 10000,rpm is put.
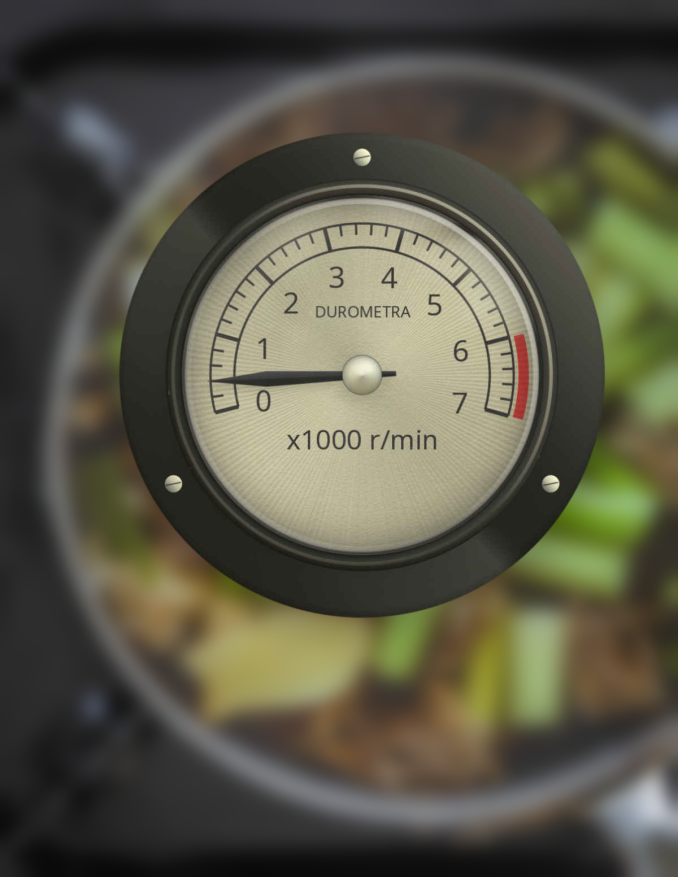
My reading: 400,rpm
